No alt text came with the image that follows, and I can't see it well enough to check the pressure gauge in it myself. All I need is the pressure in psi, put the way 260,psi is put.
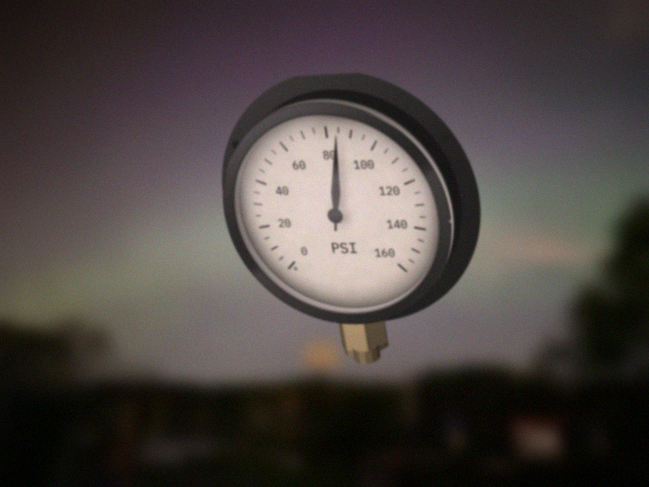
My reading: 85,psi
